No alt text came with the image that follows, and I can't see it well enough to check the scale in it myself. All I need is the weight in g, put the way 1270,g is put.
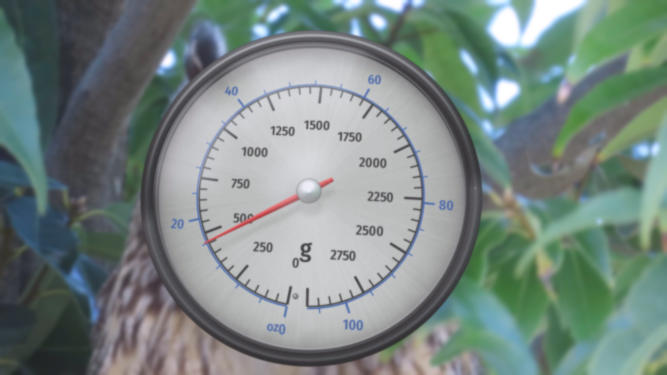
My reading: 450,g
